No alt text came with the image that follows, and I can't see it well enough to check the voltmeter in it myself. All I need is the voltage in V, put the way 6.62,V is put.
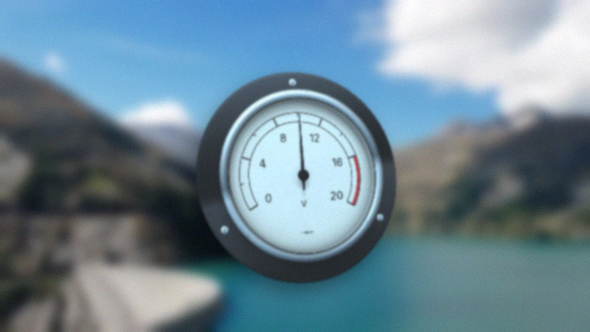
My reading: 10,V
